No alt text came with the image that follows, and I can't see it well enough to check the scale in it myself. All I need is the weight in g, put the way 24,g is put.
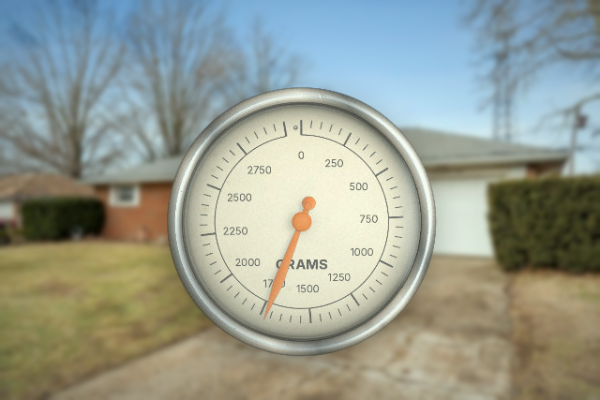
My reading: 1725,g
